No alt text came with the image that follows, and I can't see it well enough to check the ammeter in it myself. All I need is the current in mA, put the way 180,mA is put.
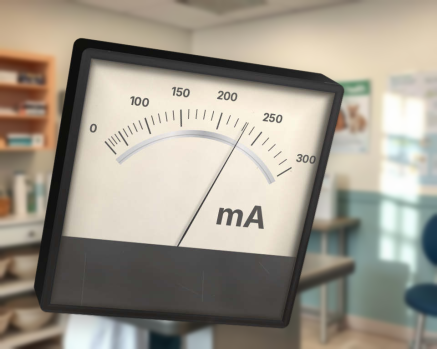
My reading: 230,mA
